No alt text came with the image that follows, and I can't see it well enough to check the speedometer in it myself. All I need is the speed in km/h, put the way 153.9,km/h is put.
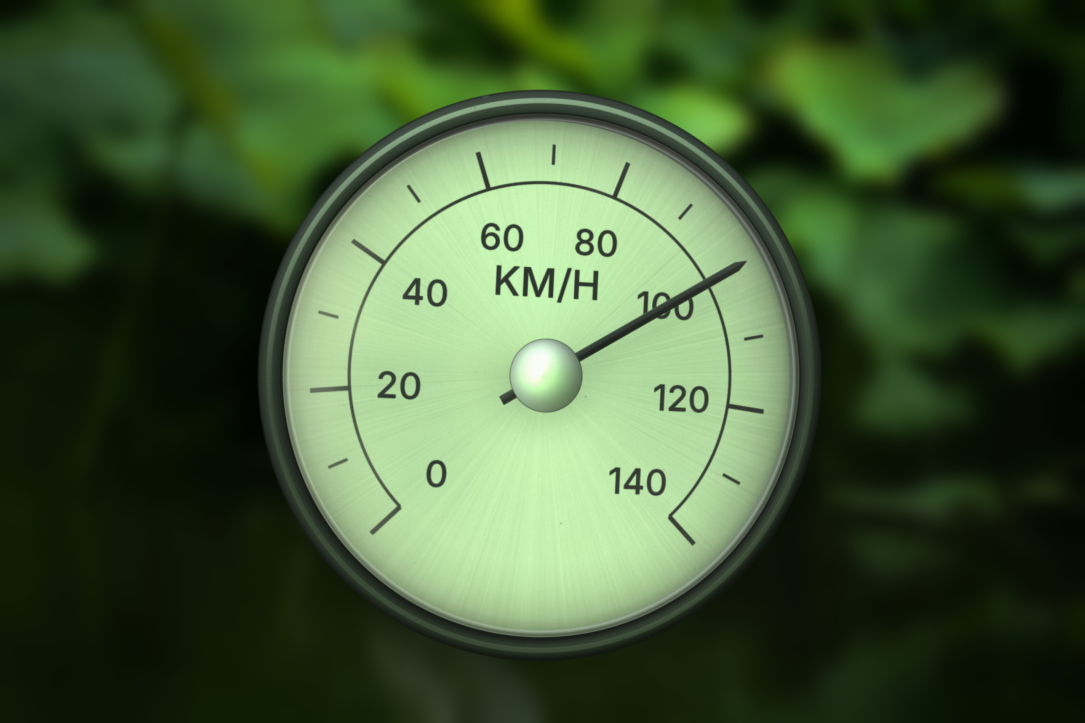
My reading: 100,km/h
